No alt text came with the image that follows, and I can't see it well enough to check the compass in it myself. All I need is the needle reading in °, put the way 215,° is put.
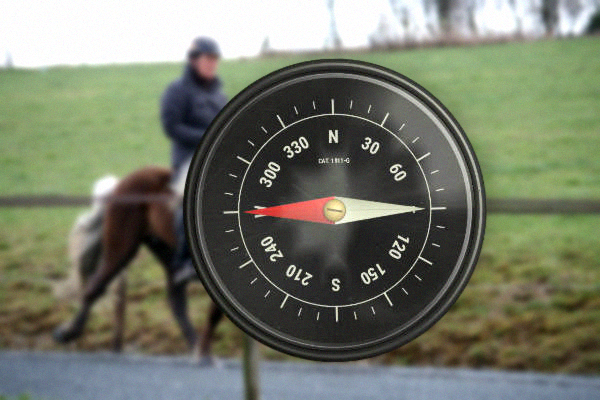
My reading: 270,°
